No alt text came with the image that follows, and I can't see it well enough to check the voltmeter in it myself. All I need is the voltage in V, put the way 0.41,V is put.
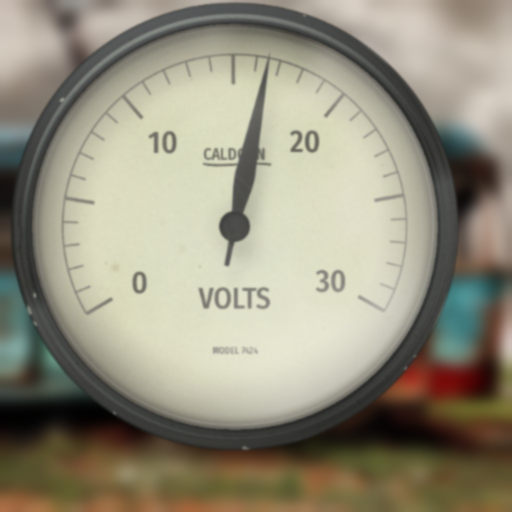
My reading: 16.5,V
